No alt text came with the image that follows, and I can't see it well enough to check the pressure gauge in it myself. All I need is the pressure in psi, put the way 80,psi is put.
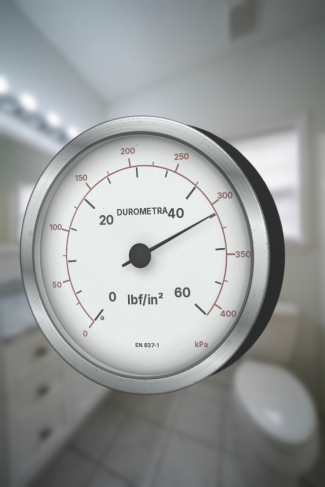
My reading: 45,psi
